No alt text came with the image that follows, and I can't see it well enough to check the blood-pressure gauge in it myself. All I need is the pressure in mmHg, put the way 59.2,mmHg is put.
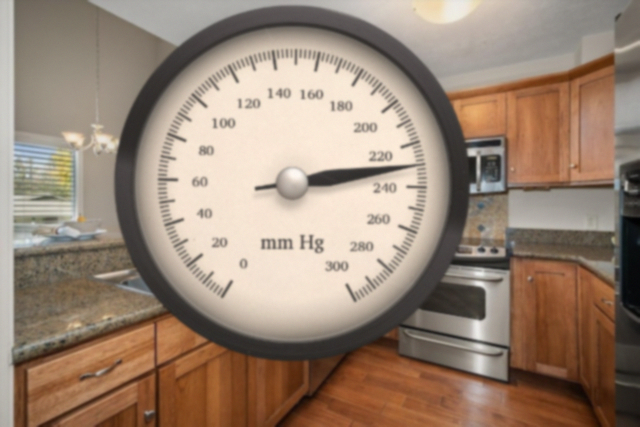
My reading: 230,mmHg
